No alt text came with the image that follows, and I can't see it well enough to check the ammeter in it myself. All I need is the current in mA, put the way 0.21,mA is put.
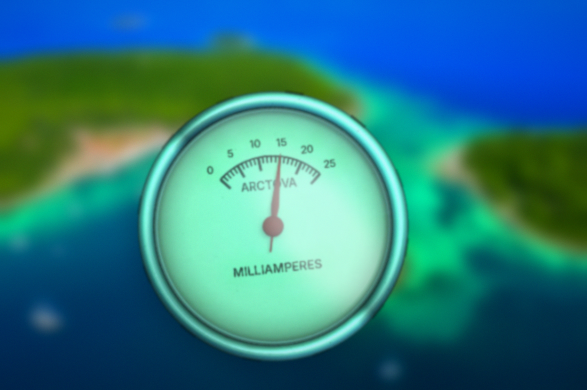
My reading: 15,mA
